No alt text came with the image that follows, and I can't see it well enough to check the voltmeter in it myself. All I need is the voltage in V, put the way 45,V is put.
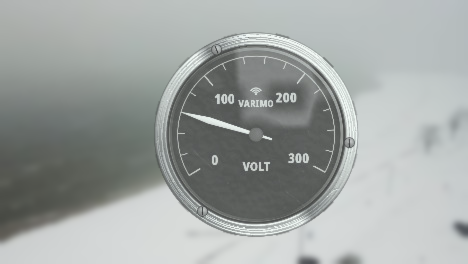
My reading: 60,V
